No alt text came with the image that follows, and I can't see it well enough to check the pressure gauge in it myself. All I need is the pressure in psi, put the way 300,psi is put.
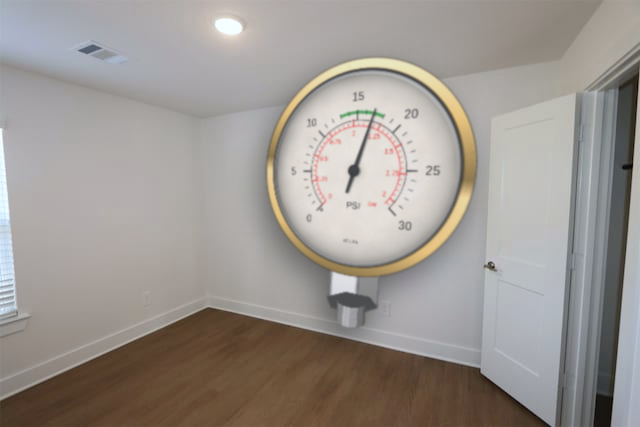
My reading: 17,psi
